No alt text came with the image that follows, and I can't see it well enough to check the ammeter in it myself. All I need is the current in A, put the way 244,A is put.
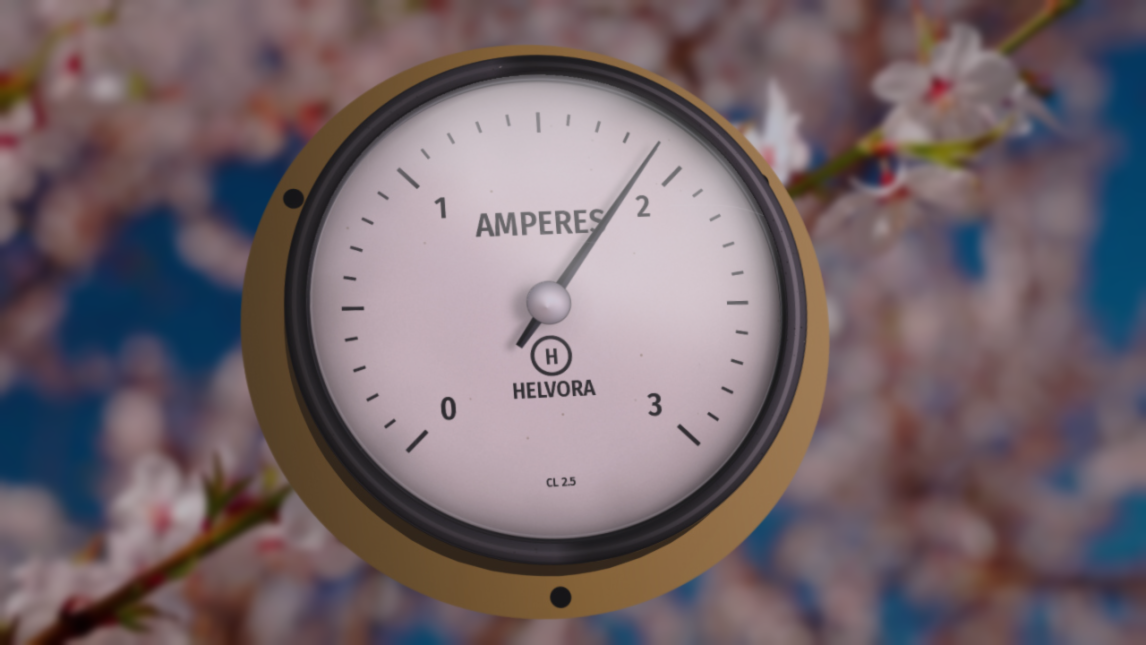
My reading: 1.9,A
